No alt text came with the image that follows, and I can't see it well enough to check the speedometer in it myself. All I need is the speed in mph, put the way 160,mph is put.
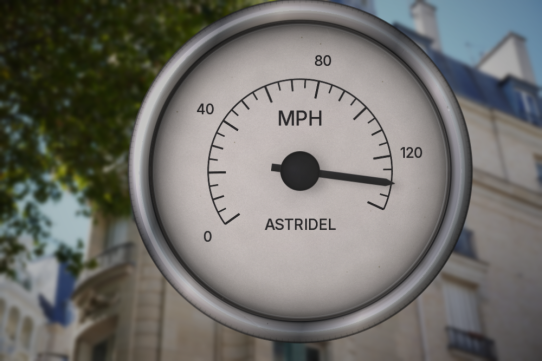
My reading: 130,mph
